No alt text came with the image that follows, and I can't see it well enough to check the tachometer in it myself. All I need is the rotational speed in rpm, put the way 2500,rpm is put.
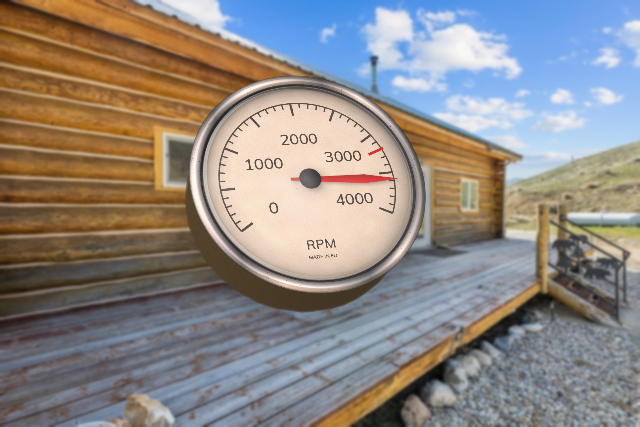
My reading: 3600,rpm
